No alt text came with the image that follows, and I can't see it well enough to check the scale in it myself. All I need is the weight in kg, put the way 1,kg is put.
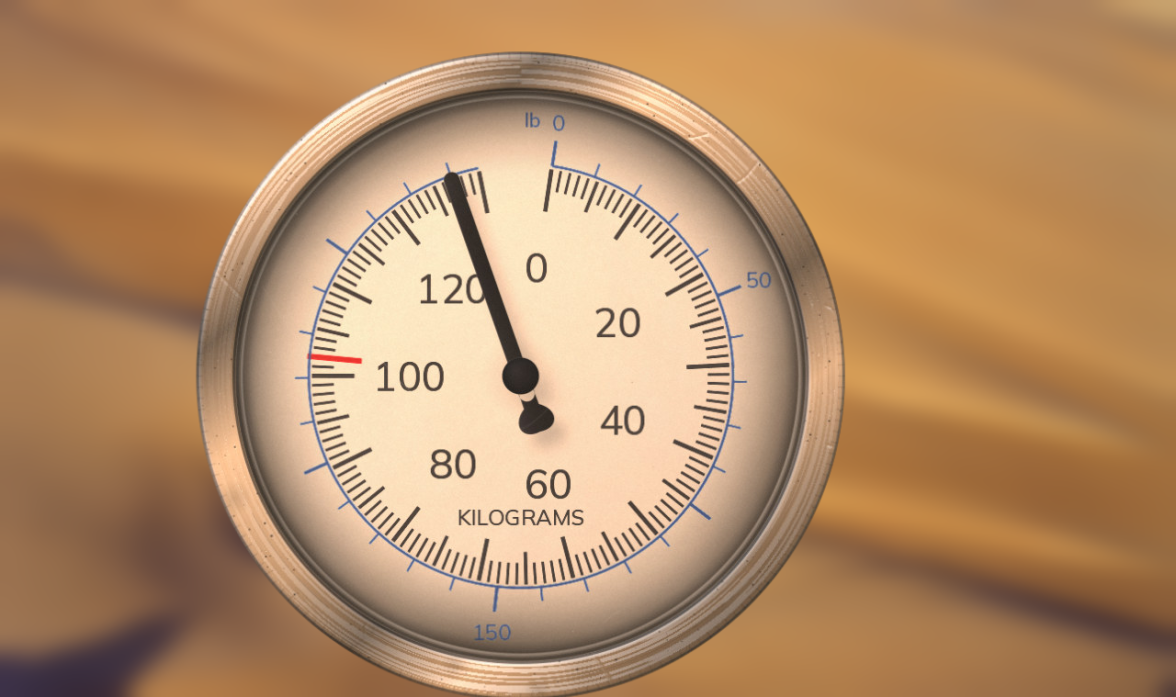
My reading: 127,kg
